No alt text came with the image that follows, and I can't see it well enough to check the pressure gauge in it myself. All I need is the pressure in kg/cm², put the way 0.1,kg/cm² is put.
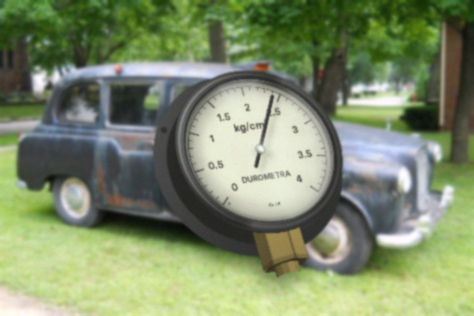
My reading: 2.4,kg/cm²
